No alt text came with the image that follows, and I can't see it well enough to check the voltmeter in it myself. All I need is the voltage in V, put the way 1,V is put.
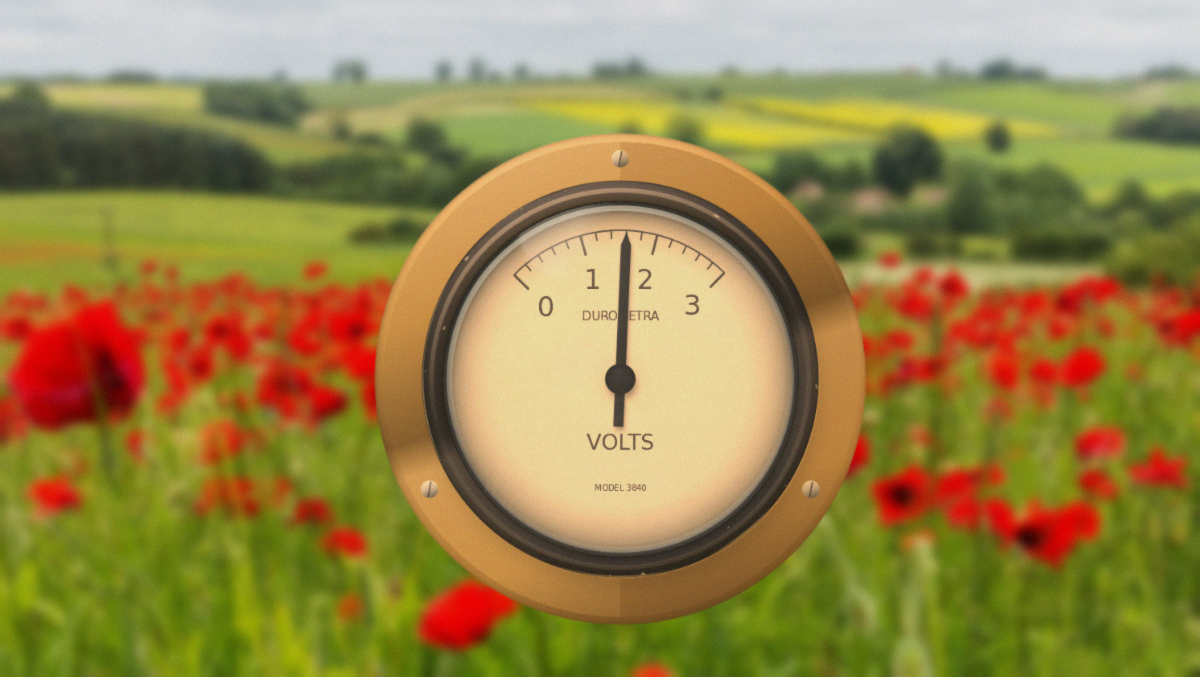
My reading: 1.6,V
